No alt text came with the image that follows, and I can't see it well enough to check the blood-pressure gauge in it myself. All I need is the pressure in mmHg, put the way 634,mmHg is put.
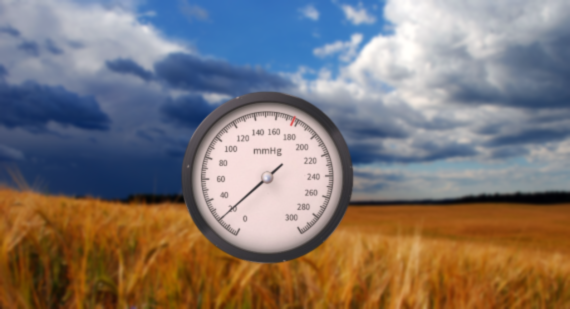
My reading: 20,mmHg
